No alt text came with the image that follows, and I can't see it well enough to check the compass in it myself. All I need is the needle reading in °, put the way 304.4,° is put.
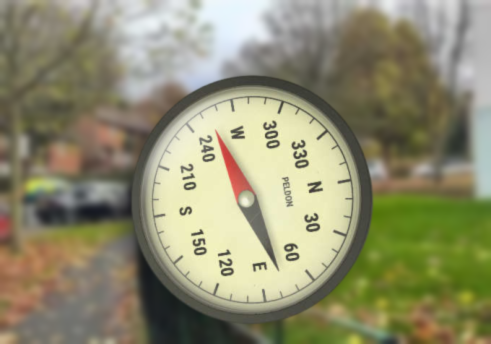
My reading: 255,°
